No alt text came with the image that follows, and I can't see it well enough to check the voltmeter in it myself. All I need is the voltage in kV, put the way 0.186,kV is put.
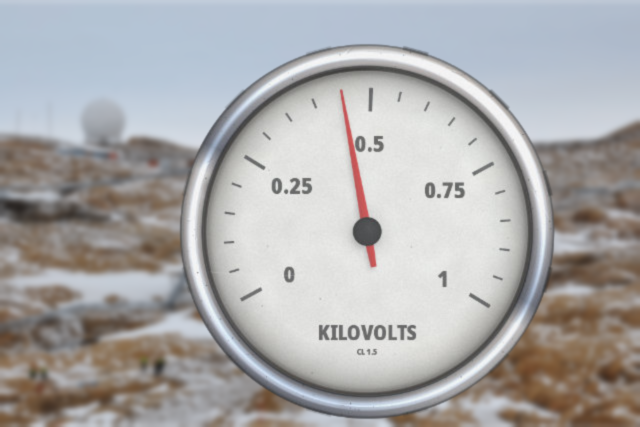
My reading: 0.45,kV
